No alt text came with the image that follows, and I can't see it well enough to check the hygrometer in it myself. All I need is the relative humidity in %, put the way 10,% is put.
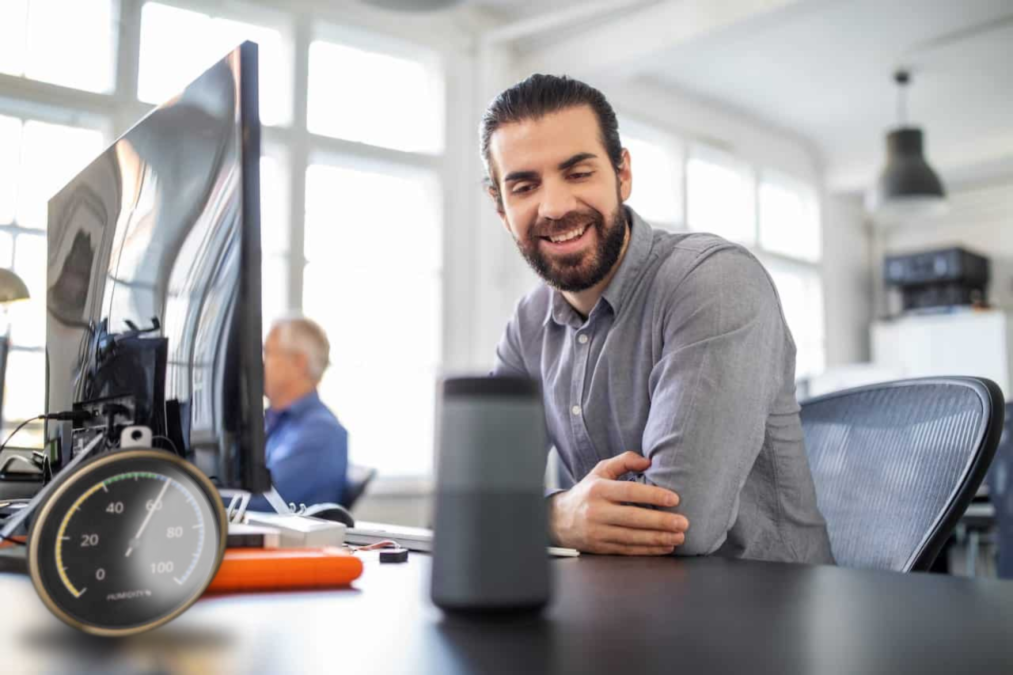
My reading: 60,%
